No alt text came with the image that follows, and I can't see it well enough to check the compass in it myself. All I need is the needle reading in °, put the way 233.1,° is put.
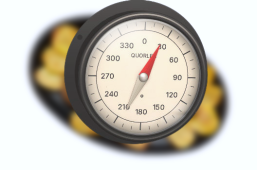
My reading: 25,°
